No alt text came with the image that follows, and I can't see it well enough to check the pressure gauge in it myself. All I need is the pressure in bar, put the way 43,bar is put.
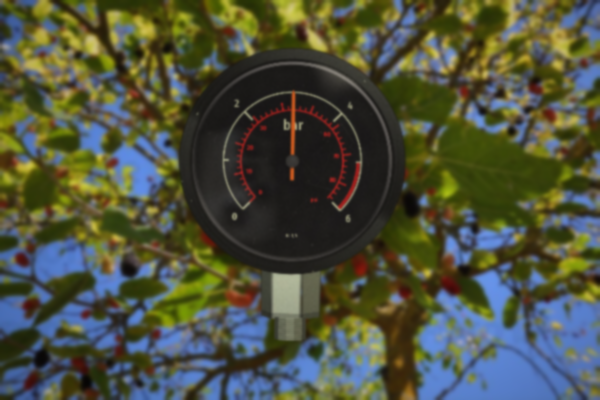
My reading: 3,bar
